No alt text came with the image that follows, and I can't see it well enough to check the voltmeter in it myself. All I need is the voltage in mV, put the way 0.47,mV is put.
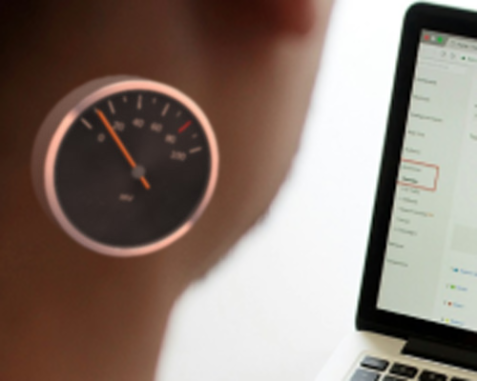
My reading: 10,mV
